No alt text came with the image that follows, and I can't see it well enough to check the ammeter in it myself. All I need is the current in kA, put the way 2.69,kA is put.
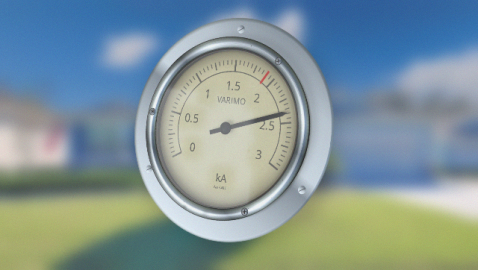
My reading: 2.4,kA
